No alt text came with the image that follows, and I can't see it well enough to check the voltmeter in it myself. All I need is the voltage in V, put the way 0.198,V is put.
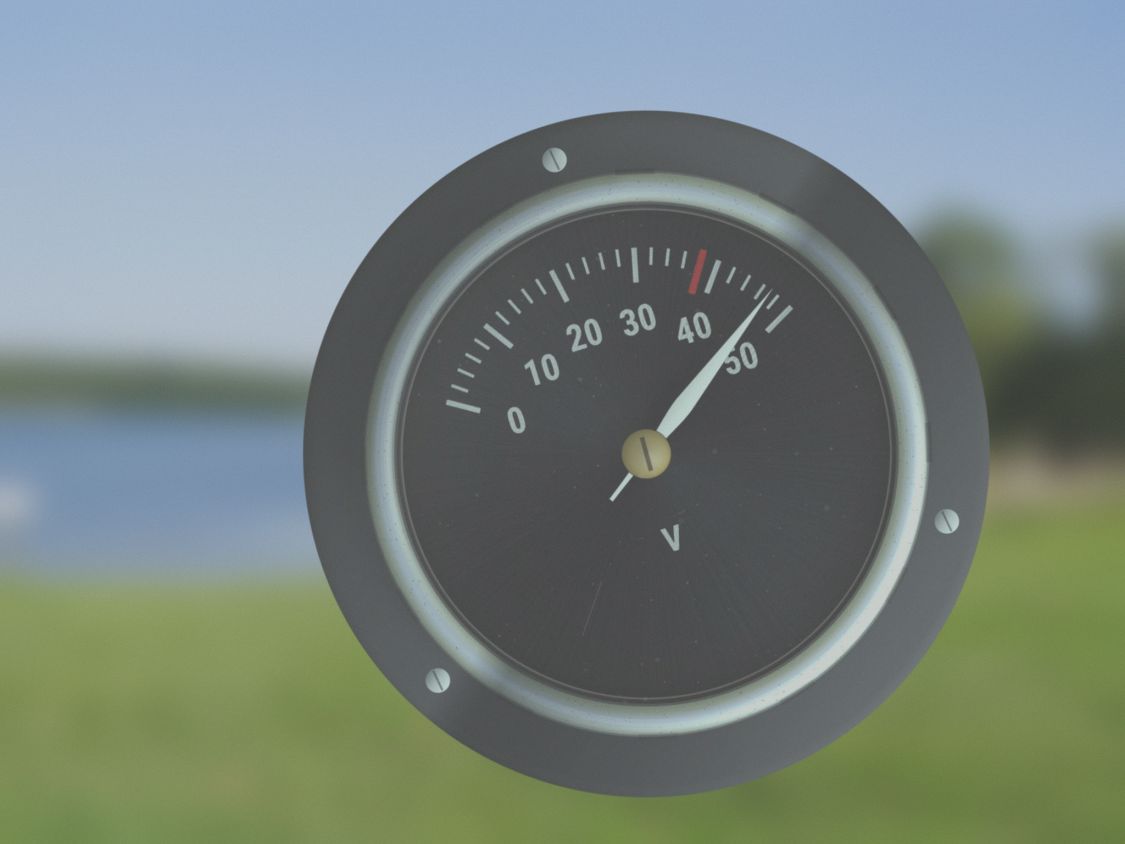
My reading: 47,V
